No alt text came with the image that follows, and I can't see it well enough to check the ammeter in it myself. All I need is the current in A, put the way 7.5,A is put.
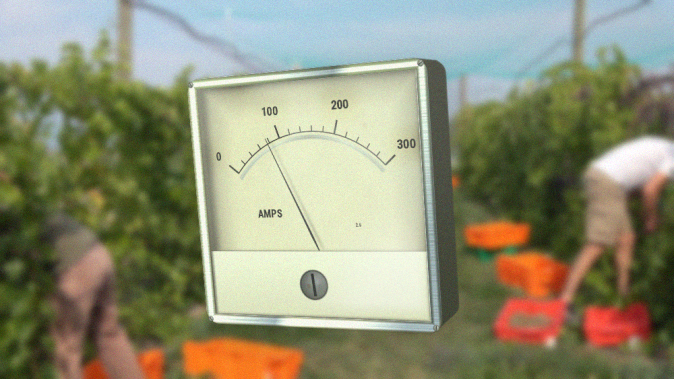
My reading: 80,A
